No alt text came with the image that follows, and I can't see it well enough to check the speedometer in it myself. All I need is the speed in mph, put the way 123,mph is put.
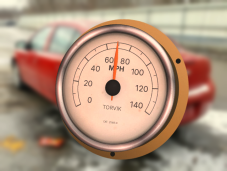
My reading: 70,mph
